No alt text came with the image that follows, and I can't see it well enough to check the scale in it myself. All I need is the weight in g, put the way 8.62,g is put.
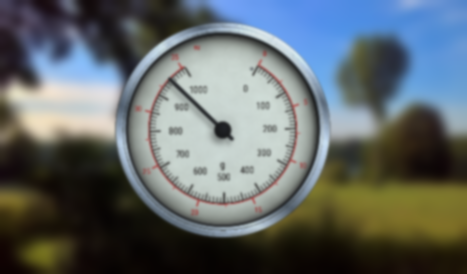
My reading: 950,g
